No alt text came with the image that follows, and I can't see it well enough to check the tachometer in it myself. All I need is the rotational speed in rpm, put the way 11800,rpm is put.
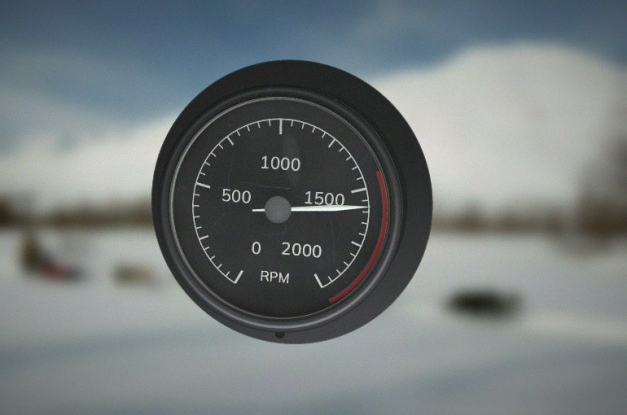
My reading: 1575,rpm
